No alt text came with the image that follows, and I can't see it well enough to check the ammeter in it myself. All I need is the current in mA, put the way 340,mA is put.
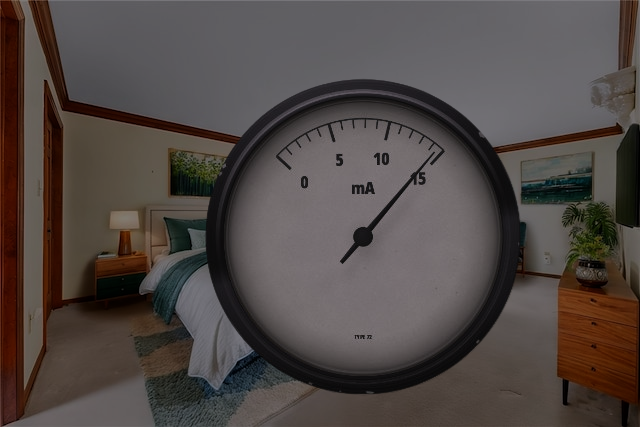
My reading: 14.5,mA
